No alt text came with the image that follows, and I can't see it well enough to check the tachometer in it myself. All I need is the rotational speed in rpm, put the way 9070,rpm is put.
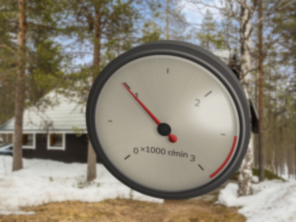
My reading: 1000,rpm
